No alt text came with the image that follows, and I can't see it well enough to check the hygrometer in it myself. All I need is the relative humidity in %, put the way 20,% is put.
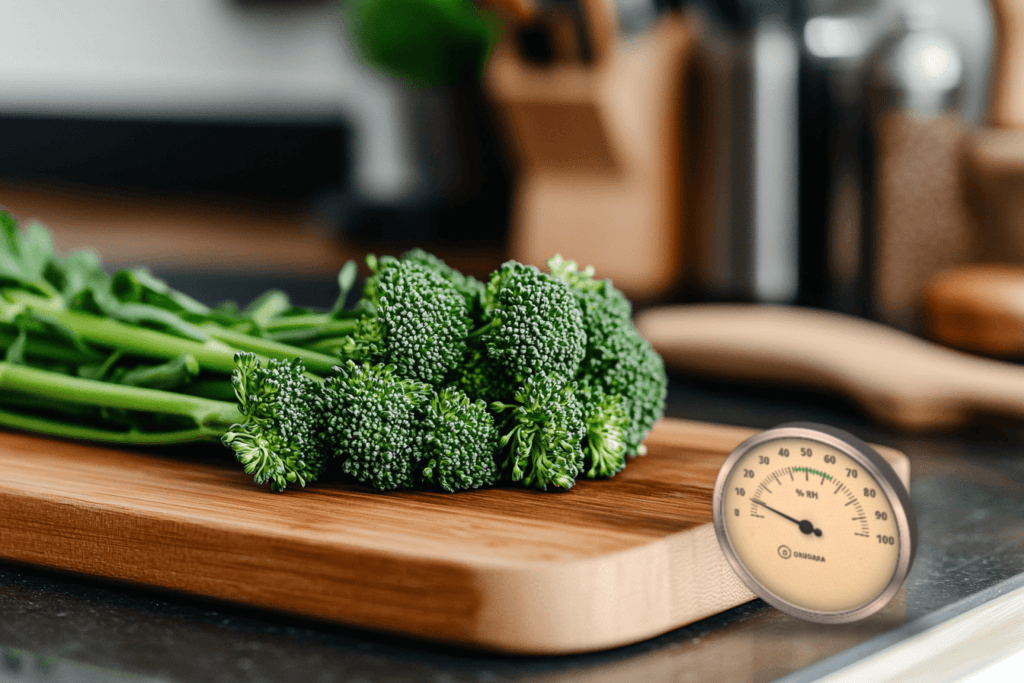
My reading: 10,%
